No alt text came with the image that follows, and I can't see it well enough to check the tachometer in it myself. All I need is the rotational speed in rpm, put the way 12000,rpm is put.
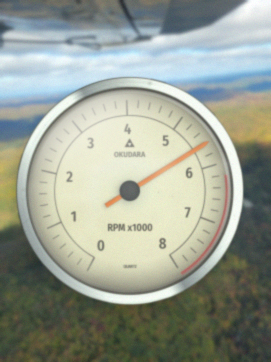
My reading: 5600,rpm
